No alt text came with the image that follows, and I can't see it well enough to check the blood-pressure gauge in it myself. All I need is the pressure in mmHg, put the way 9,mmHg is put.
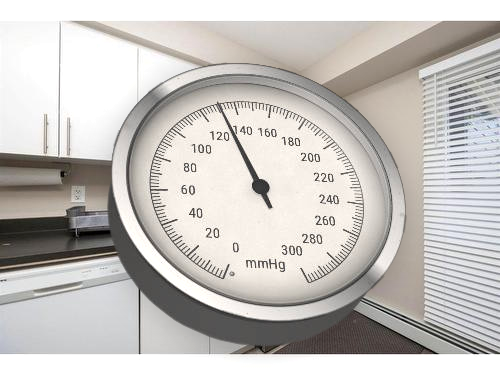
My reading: 130,mmHg
